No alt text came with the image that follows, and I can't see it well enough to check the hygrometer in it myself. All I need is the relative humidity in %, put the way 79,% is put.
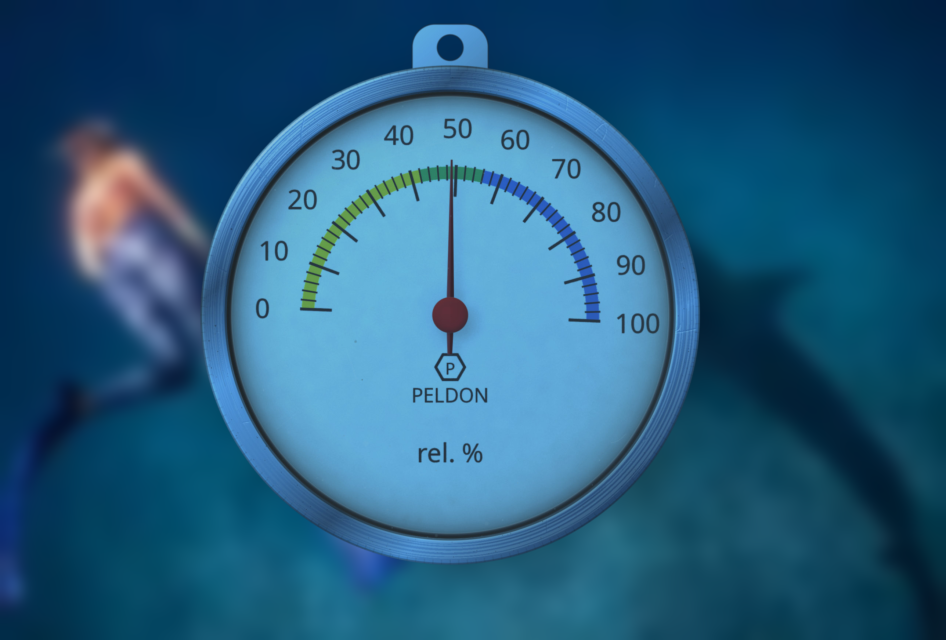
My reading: 49,%
